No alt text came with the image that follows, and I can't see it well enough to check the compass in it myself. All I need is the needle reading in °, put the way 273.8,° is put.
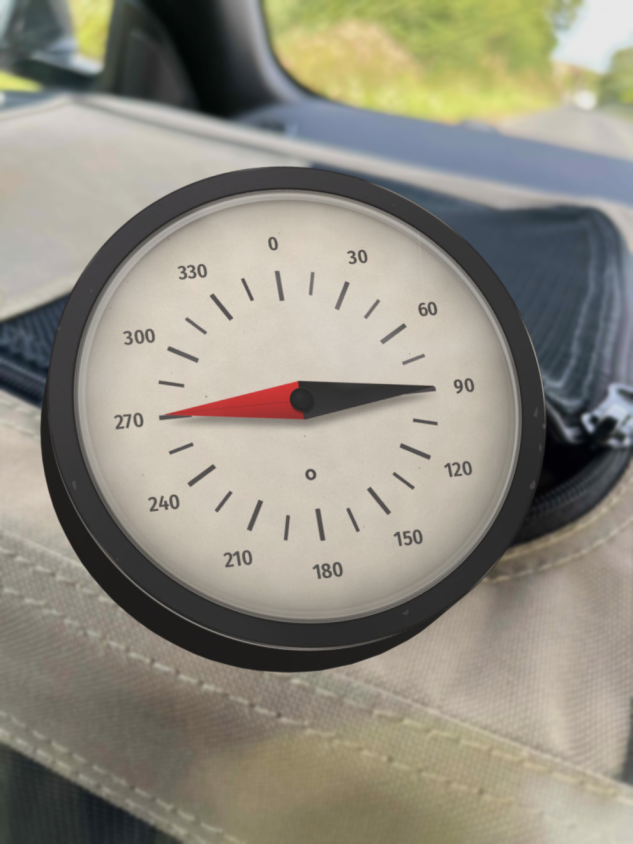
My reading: 270,°
